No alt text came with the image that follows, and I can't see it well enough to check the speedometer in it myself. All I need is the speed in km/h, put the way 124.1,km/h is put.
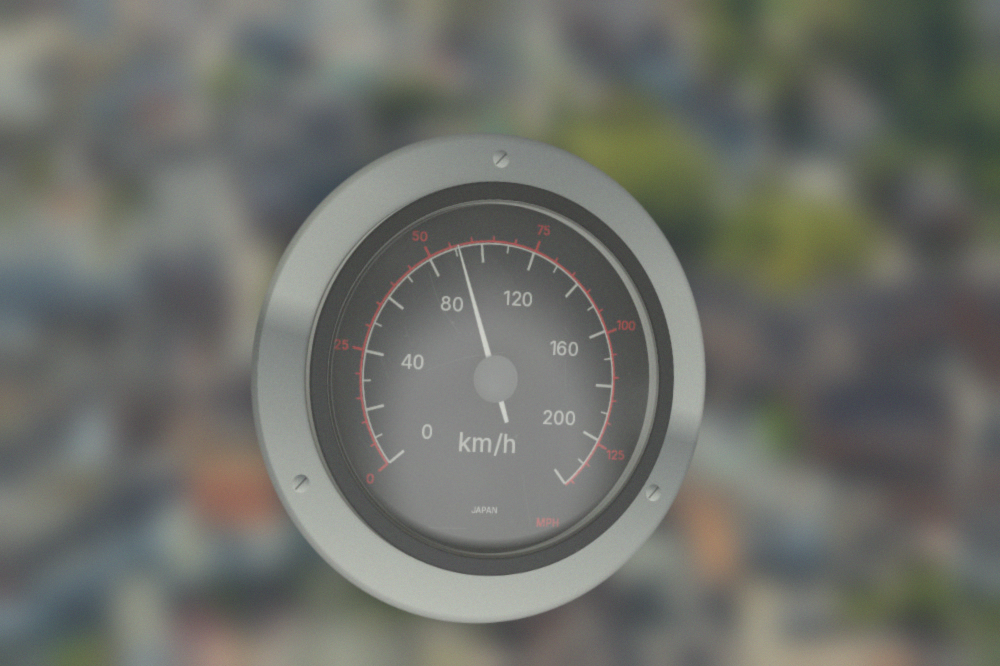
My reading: 90,km/h
